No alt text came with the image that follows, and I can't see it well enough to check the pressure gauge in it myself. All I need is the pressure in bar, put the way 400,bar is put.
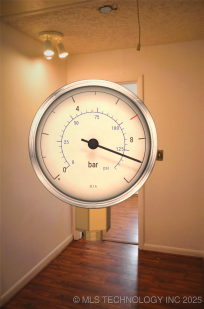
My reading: 9,bar
